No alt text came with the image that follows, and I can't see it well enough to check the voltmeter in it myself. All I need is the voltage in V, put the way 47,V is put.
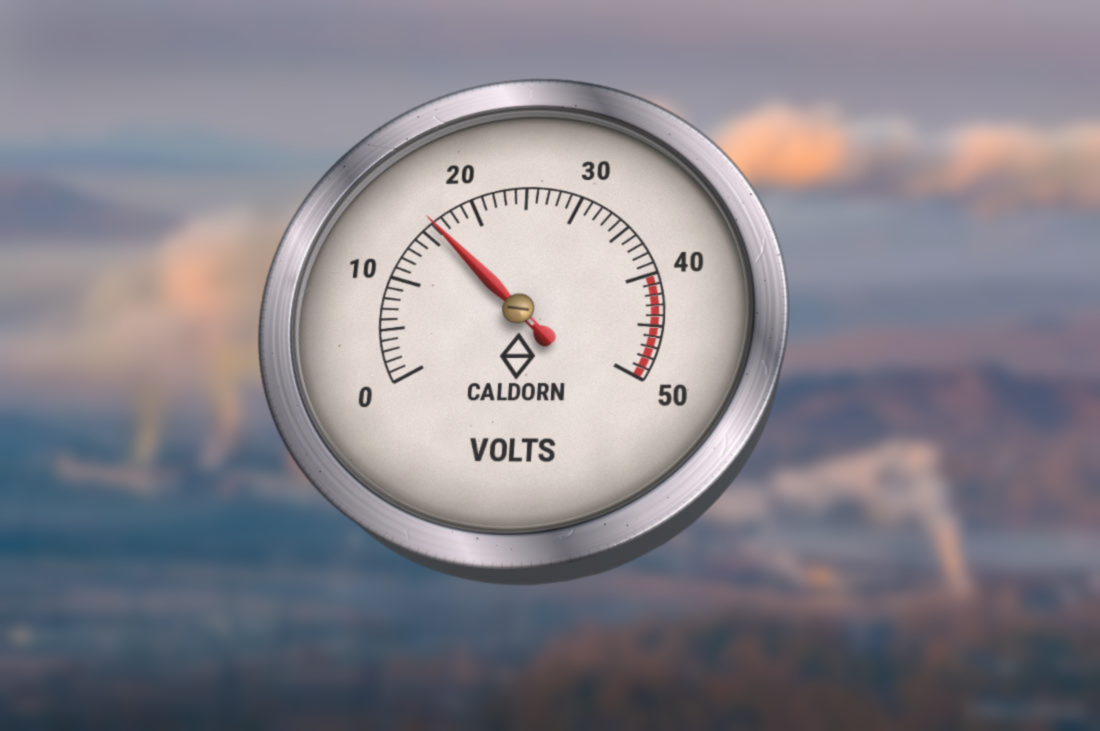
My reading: 16,V
